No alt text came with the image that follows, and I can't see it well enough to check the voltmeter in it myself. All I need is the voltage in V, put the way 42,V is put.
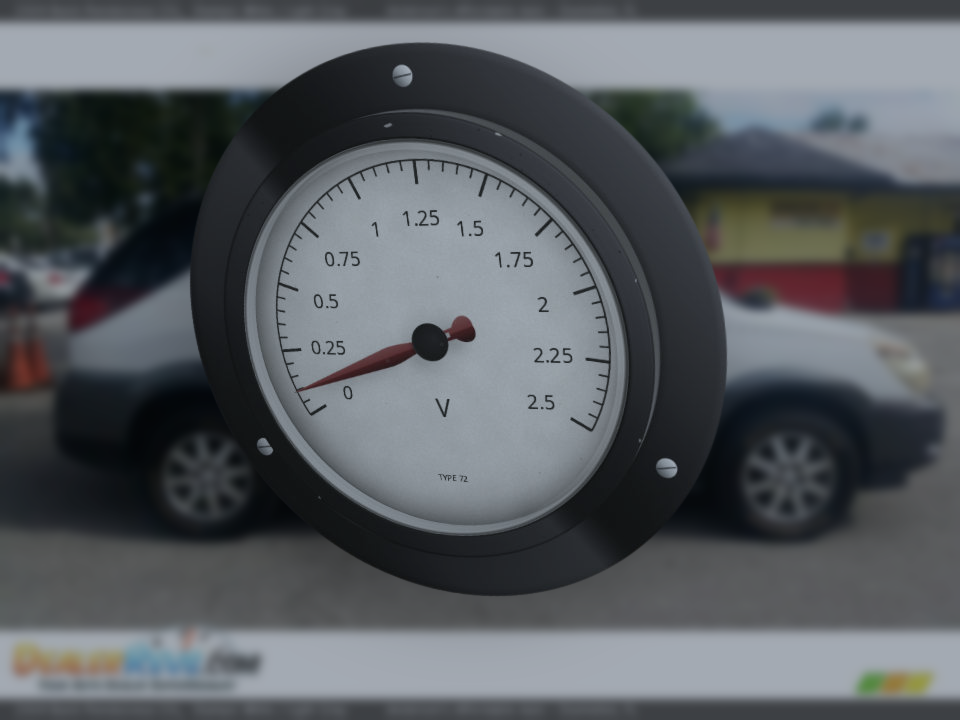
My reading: 0.1,V
